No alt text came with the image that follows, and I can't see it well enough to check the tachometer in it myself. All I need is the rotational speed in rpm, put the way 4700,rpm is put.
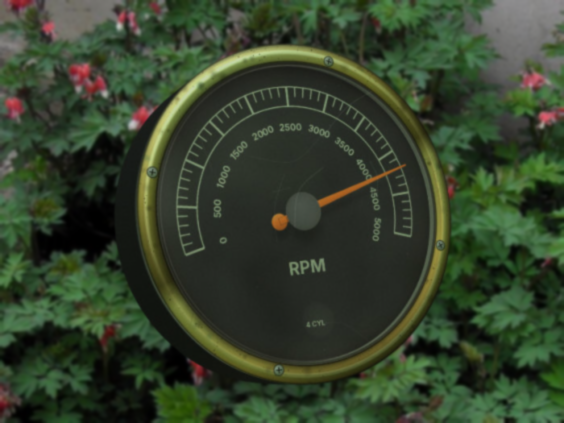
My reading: 4200,rpm
